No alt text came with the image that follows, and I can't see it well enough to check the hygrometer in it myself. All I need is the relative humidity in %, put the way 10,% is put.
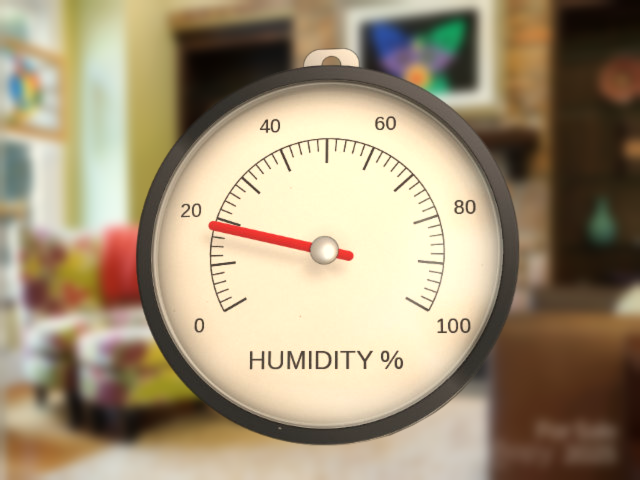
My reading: 18,%
